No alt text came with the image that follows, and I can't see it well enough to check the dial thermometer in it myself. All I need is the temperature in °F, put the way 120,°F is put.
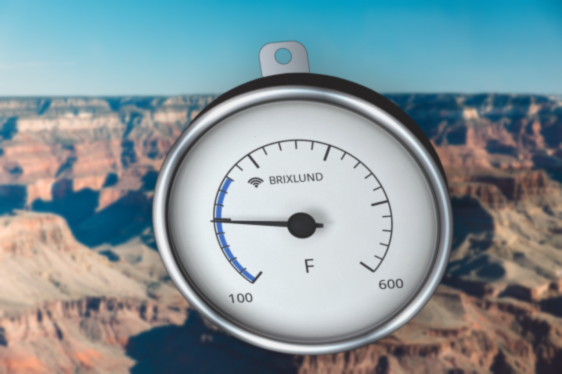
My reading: 200,°F
